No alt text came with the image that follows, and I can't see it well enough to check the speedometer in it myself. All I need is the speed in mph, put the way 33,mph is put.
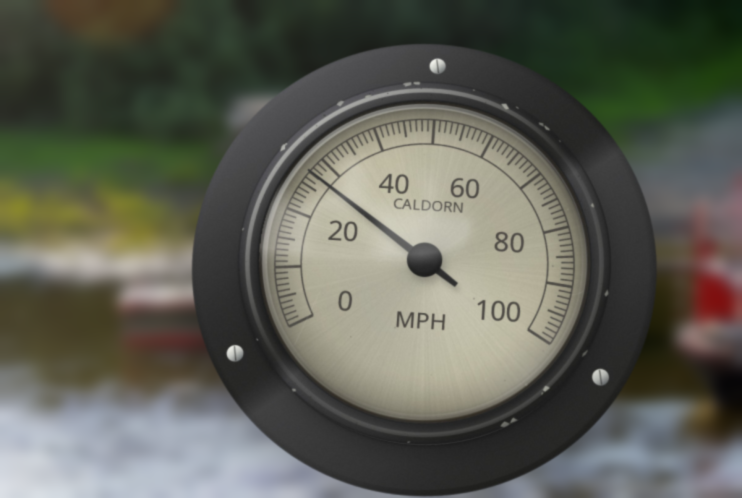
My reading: 27,mph
